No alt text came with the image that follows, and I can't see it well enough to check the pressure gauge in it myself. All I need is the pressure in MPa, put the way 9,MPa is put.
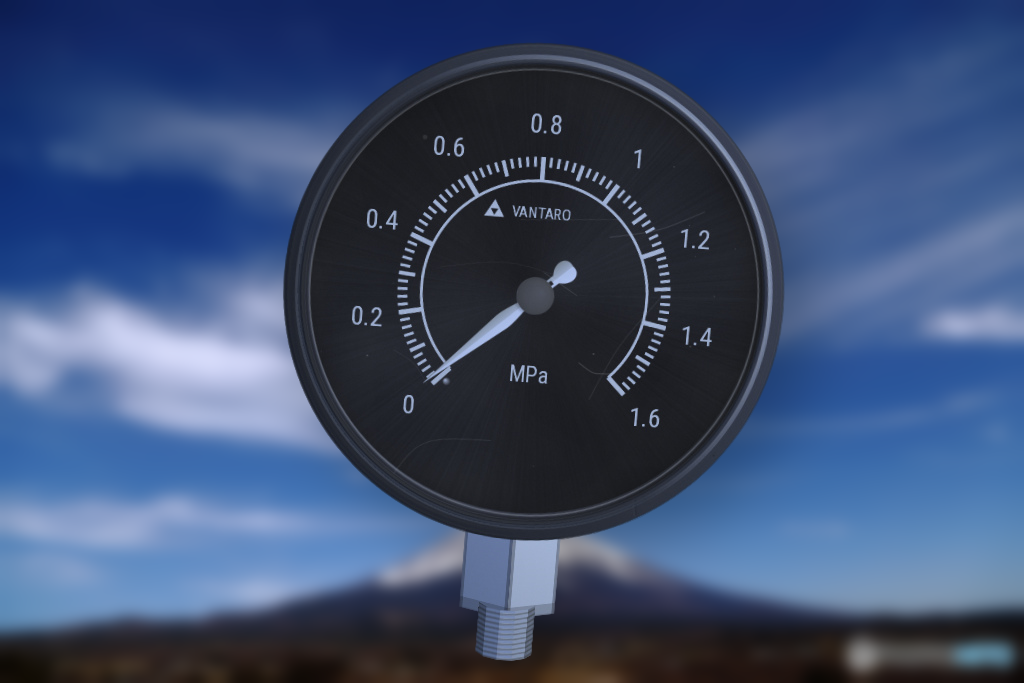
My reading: 0.02,MPa
